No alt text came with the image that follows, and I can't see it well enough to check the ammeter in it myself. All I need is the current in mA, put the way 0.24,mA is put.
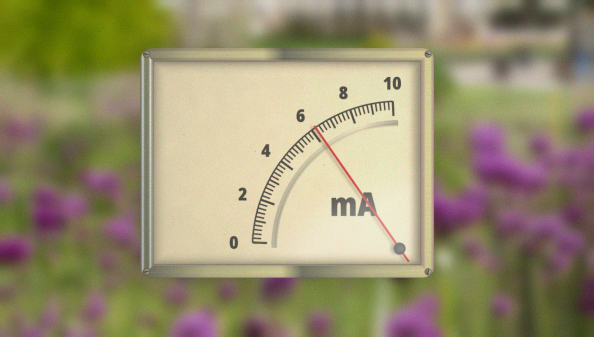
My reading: 6.2,mA
